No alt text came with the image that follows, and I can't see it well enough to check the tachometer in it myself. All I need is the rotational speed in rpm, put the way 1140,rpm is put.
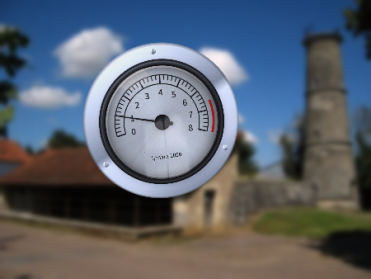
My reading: 1000,rpm
